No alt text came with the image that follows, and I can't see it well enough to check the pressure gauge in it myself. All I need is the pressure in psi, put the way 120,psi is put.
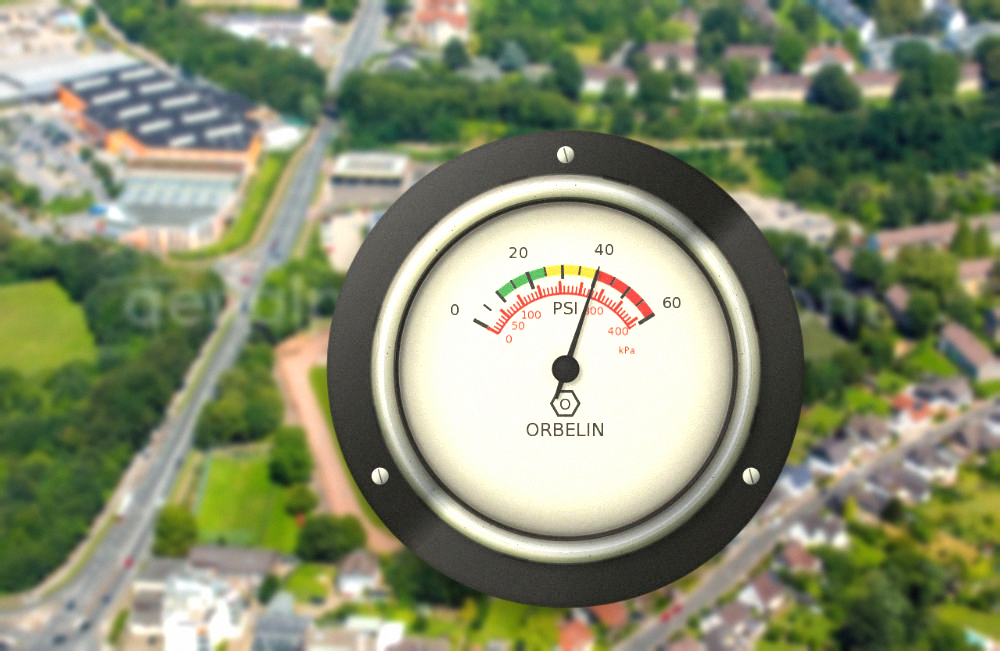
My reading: 40,psi
